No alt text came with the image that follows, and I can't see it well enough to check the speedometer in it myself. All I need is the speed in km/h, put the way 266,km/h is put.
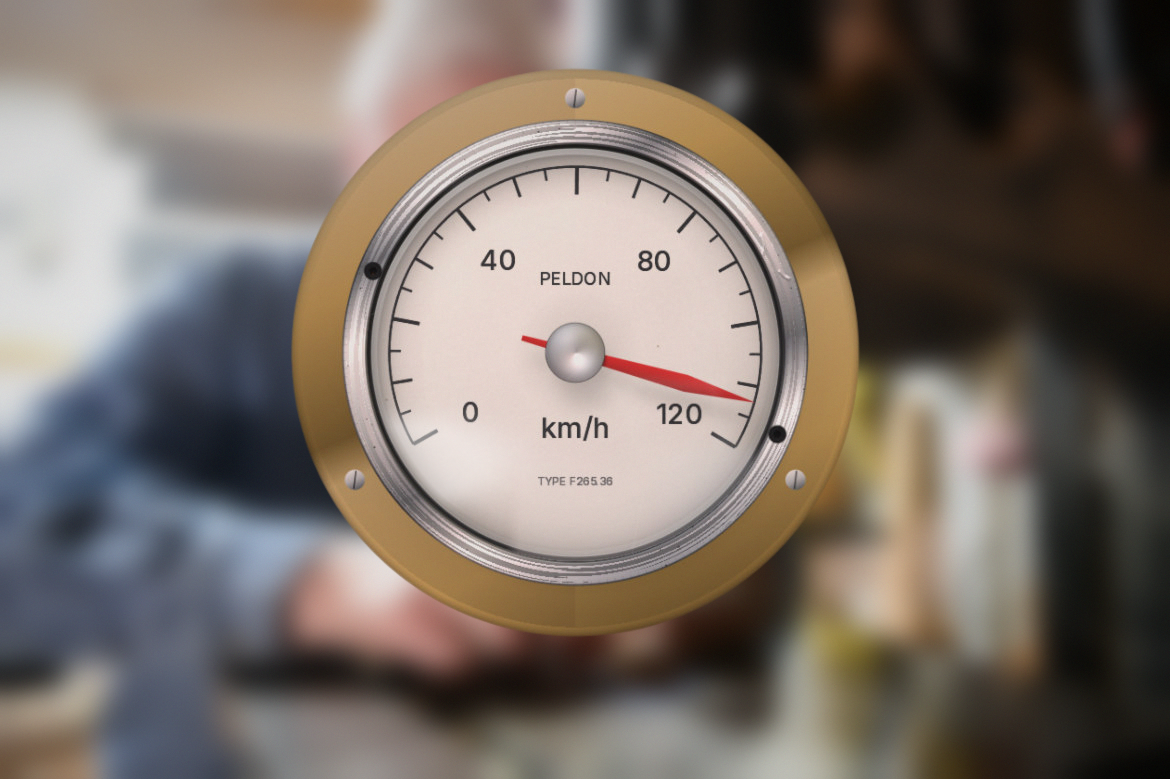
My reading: 112.5,km/h
